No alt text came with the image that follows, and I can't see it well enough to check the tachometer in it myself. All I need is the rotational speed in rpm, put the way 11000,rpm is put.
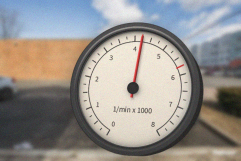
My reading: 4250,rpm
